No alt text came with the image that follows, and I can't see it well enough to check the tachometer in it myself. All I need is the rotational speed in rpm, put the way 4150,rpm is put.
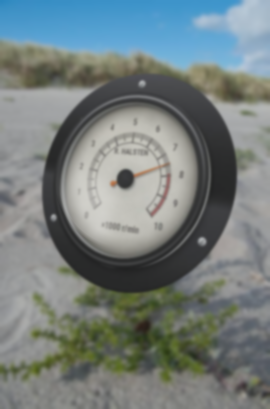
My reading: 7500,rpm
